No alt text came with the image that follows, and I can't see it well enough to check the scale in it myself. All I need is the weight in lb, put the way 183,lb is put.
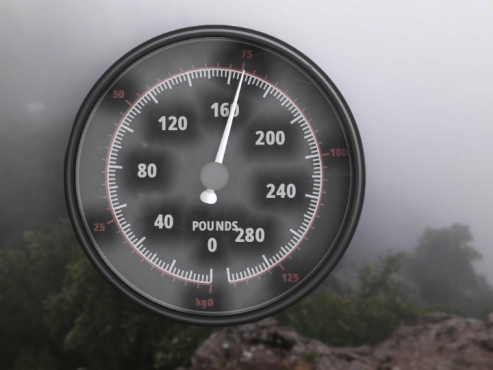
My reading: 166,lb
